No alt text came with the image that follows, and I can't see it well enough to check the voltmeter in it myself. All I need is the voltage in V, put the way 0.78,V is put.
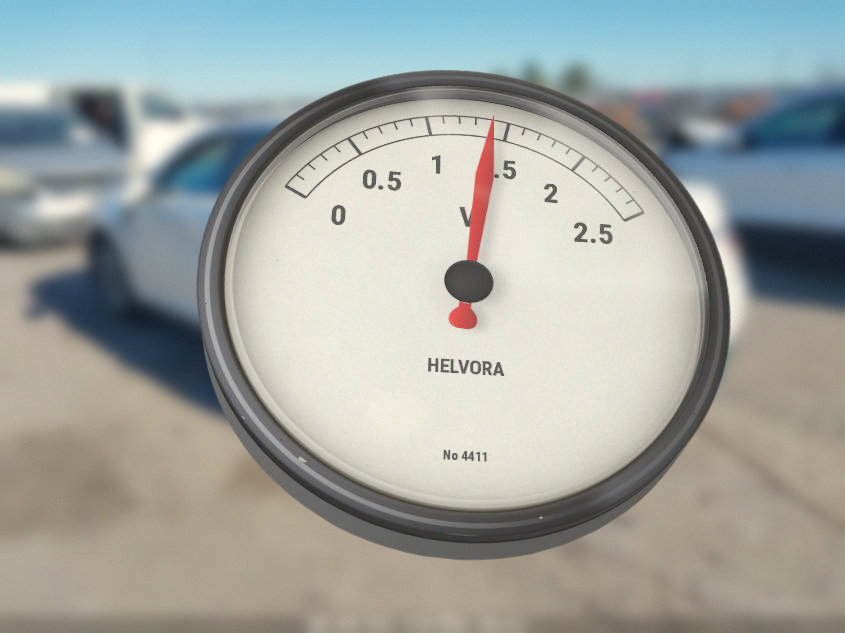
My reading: 1.4,V
